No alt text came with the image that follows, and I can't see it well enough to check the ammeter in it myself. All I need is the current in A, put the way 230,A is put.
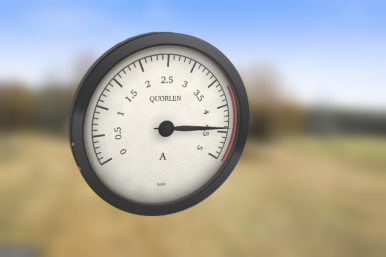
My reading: 4.4,A
